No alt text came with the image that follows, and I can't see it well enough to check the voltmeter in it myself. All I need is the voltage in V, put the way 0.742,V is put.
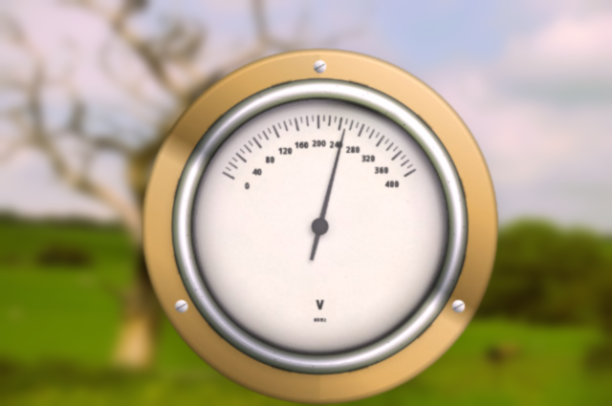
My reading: 250,V
